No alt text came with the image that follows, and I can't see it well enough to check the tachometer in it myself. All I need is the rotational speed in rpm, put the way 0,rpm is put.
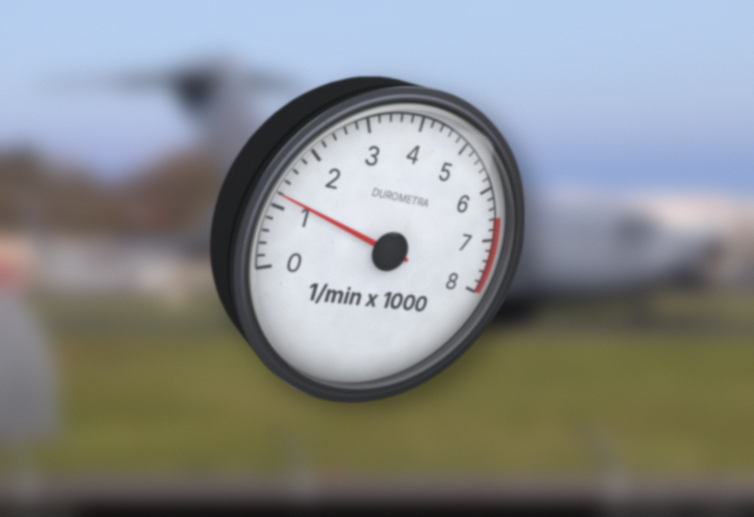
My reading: 1200,rpm
